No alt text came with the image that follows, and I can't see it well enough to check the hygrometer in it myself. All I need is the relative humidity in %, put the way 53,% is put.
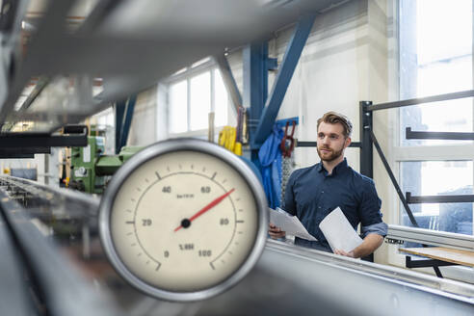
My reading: 68,%
